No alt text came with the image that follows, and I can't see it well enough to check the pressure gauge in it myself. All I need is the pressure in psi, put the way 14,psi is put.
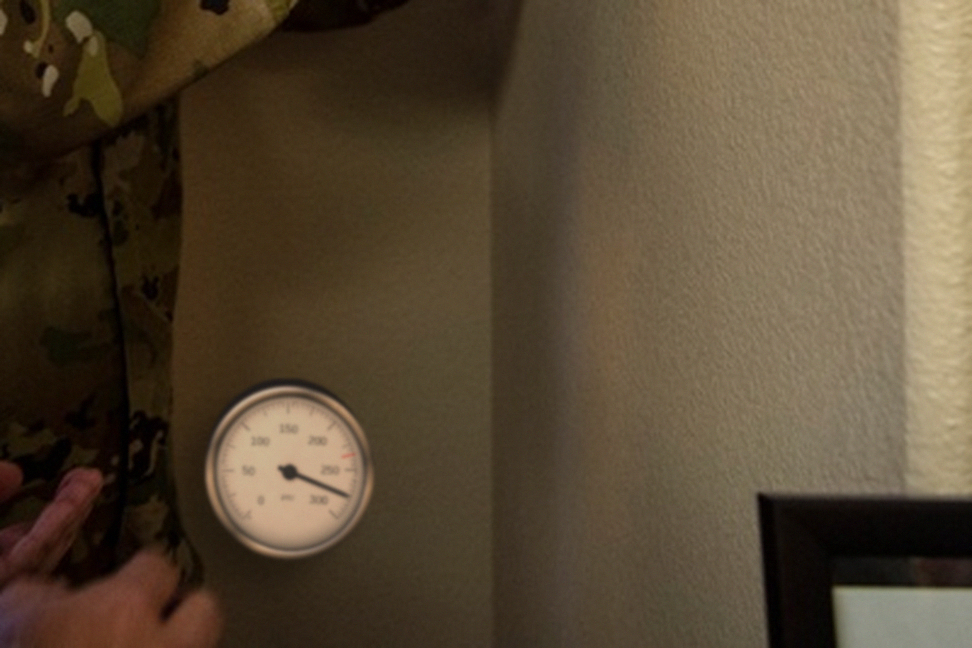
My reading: 275,psi
